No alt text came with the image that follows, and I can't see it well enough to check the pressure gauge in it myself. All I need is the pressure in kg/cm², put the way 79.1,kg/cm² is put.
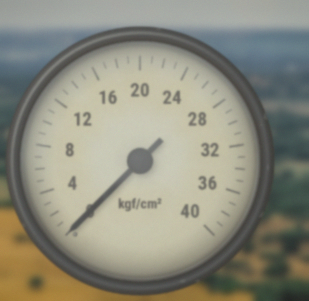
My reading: 0,kg/cm²
